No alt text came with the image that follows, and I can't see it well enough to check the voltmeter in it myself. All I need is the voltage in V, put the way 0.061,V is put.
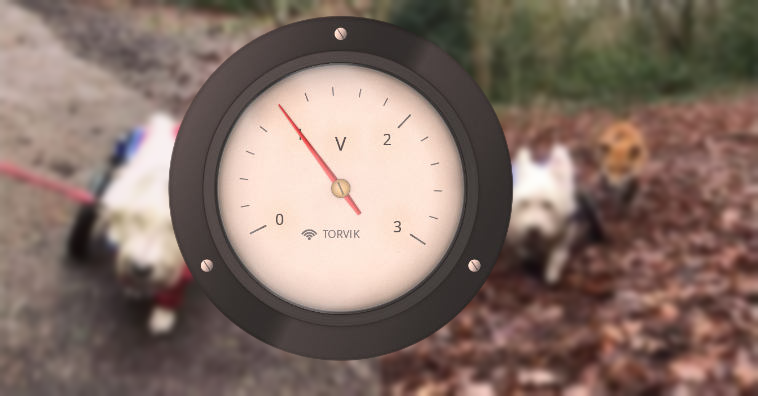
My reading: 1,V
